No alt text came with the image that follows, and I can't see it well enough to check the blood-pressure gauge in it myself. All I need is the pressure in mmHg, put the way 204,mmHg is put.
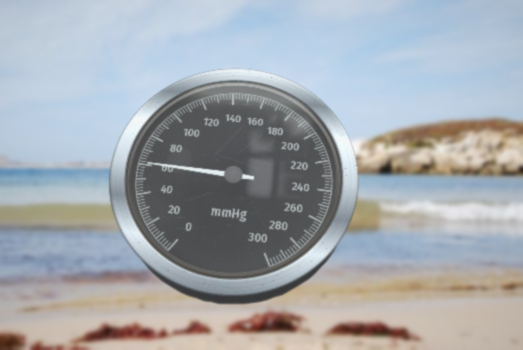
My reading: 60,mmHg
